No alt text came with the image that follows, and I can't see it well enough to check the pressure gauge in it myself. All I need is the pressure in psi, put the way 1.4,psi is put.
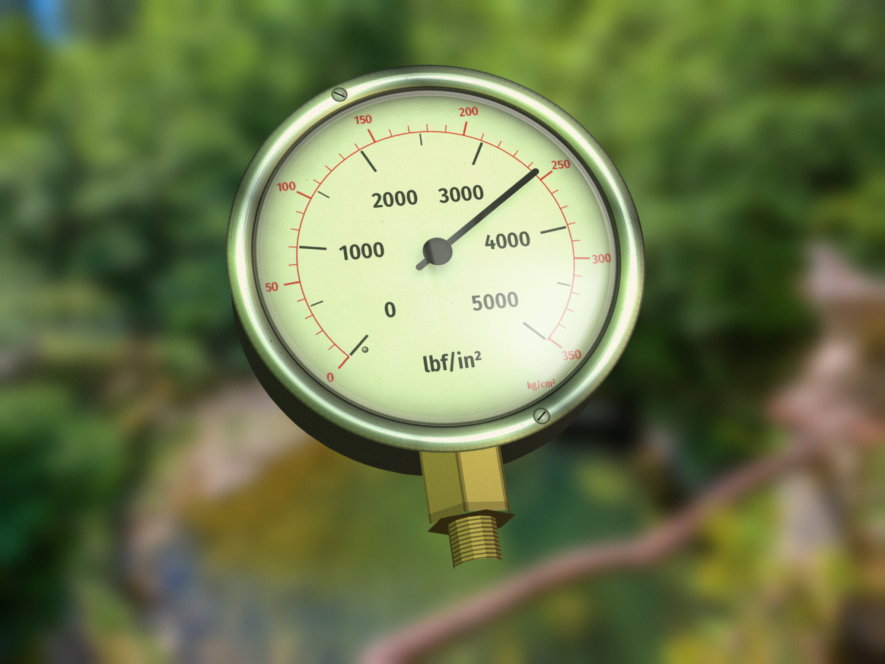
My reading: 3500,psi
